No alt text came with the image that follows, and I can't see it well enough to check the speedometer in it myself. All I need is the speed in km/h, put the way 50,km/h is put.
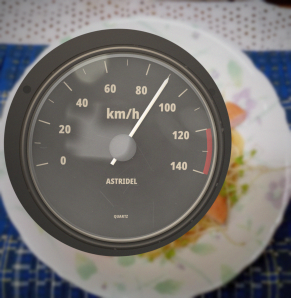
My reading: 90,km/h
